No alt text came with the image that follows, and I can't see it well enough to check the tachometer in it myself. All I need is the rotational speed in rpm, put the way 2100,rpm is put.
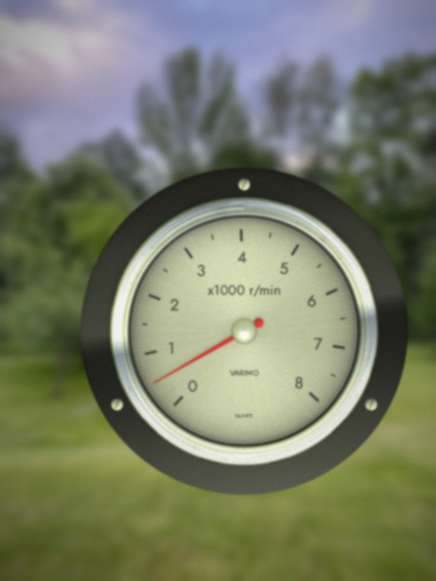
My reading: 500,rpm
